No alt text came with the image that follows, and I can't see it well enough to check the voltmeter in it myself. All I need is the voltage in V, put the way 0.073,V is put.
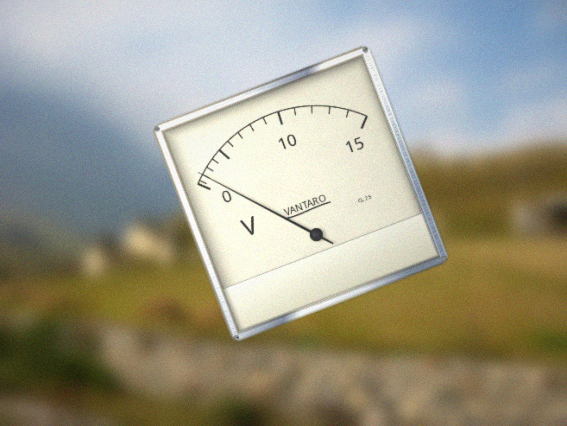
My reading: 2,V
